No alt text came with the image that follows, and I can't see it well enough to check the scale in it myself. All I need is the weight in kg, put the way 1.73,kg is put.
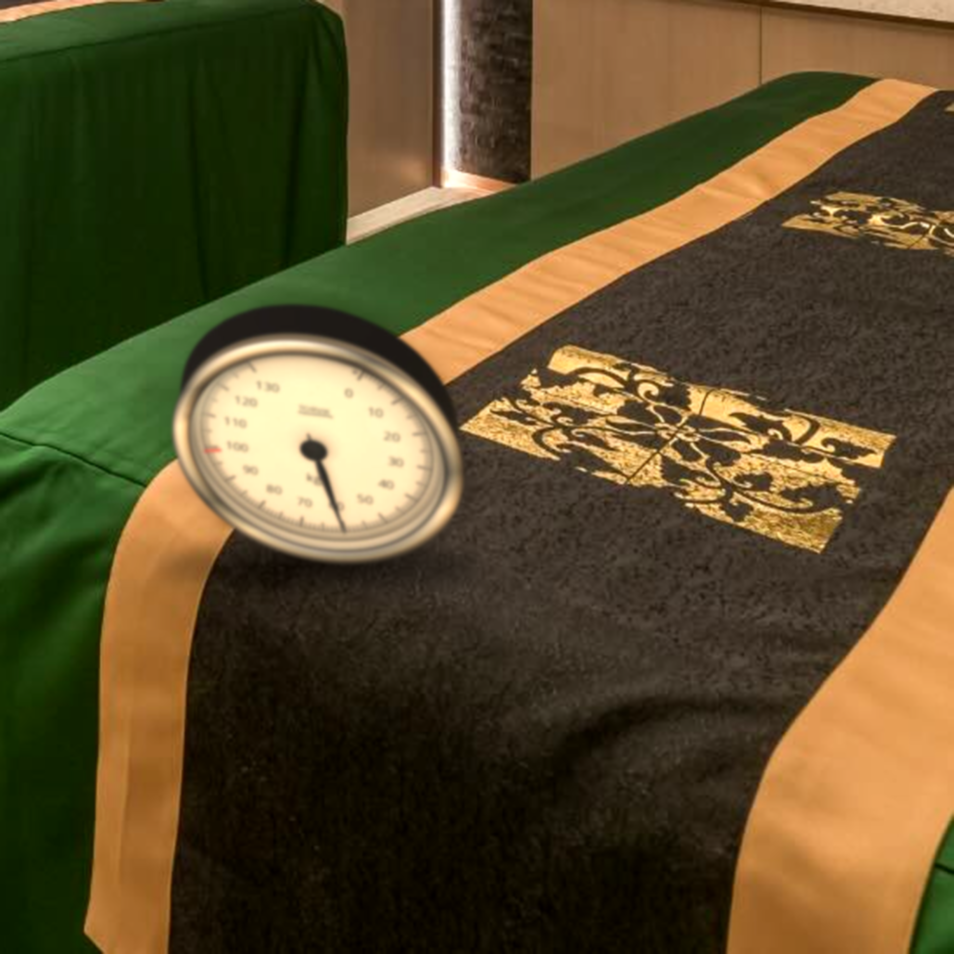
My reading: 60,kg
